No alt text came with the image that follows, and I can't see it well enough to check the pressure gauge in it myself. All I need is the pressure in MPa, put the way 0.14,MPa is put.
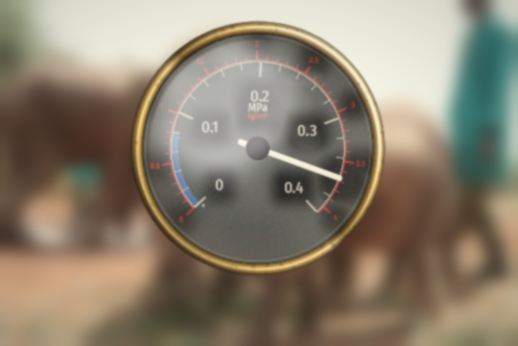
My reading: 0.36,MPa
